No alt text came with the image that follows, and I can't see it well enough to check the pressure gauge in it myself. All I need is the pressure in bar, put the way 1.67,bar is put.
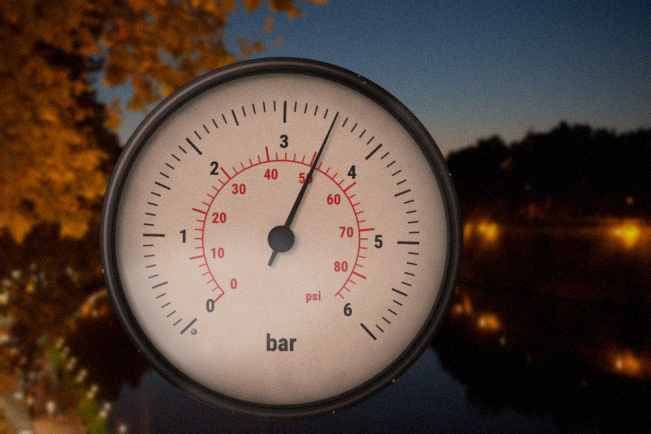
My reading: 3.5,bar
